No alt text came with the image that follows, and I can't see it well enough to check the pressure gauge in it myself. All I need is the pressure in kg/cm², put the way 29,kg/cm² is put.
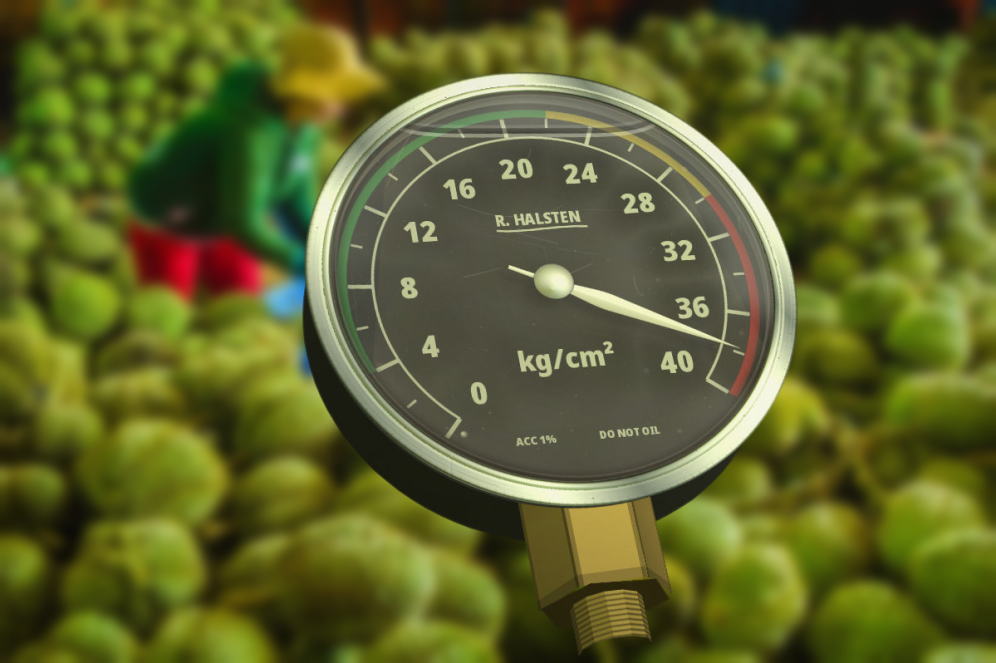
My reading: 38,kg/cm²
